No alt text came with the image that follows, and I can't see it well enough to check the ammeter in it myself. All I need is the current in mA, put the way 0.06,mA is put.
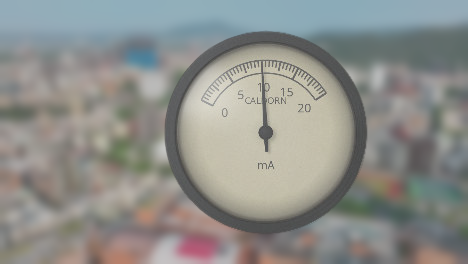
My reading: 10,mA
